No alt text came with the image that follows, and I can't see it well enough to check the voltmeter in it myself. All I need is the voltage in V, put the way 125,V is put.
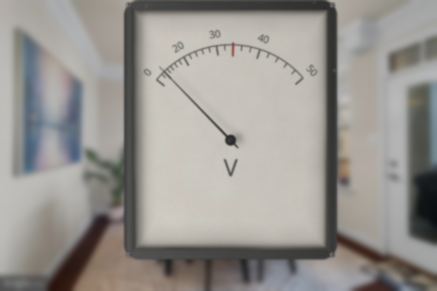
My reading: 10,V
